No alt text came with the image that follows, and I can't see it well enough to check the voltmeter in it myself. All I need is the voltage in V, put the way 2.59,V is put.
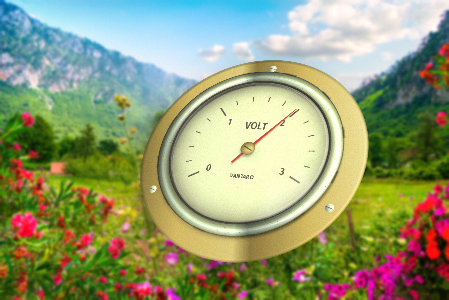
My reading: 2,V
